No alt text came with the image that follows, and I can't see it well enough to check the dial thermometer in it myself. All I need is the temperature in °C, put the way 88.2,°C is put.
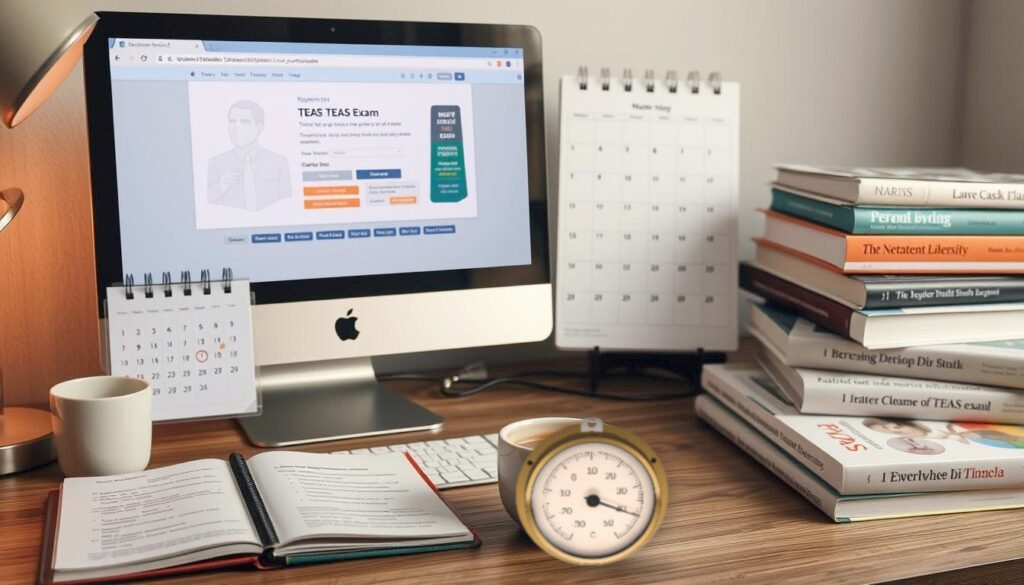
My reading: 40,°C
